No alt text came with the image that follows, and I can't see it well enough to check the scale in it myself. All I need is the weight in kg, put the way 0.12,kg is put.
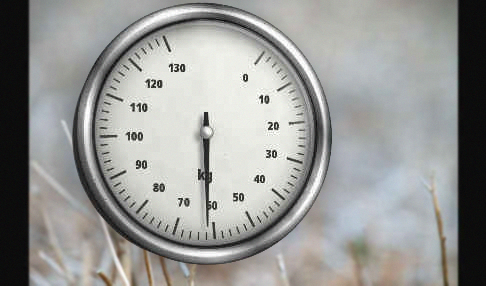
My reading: 62,kg
